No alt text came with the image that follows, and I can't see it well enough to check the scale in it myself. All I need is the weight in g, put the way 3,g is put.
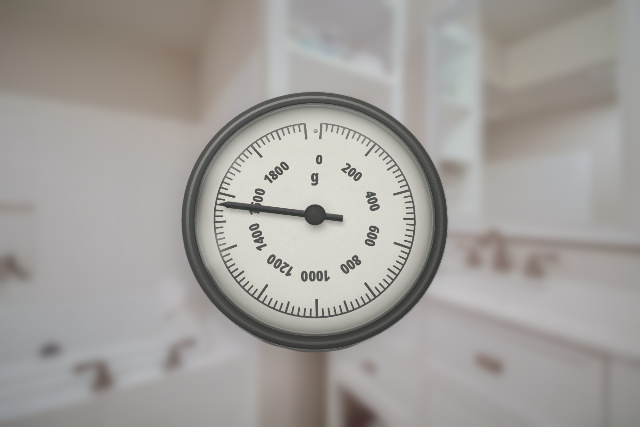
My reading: 1560,g
